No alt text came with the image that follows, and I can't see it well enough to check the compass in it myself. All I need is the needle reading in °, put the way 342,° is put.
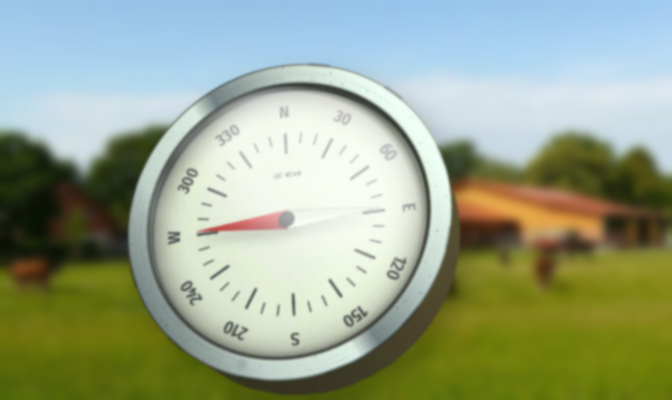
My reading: 270,°
